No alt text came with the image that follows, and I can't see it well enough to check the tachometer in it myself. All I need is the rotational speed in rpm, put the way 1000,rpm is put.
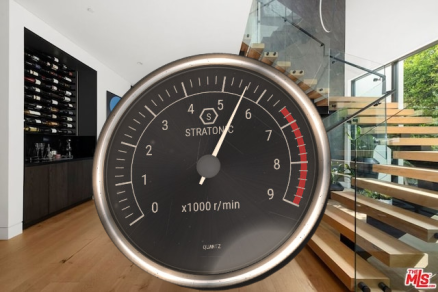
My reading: 5600,rpm
